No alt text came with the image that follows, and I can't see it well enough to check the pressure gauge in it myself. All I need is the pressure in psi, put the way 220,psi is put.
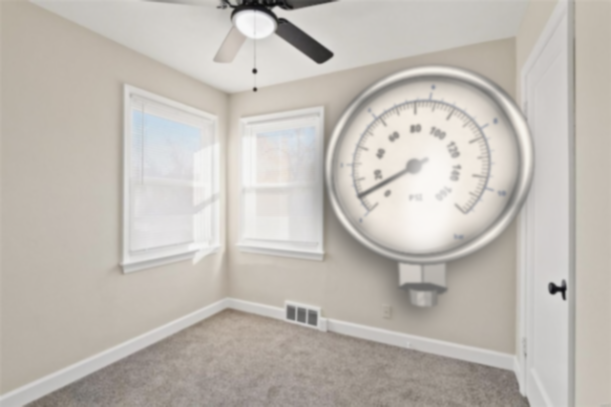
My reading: 10,psi
